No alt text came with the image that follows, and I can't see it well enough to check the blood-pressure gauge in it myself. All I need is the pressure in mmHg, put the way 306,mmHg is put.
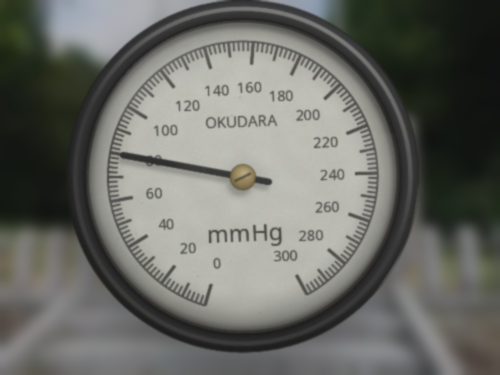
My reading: 80,mmHg
